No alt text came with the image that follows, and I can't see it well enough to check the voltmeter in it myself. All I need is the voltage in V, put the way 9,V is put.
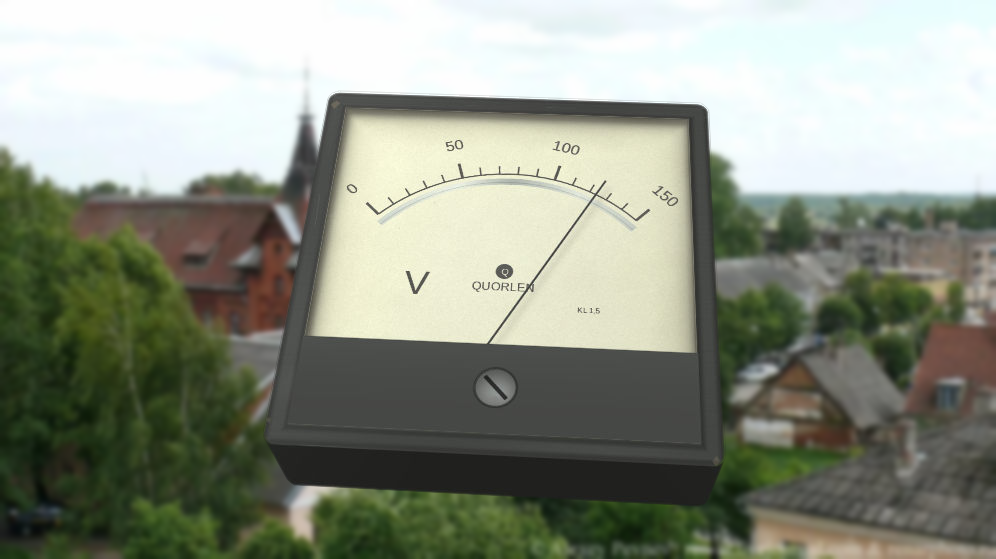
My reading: 125,V
